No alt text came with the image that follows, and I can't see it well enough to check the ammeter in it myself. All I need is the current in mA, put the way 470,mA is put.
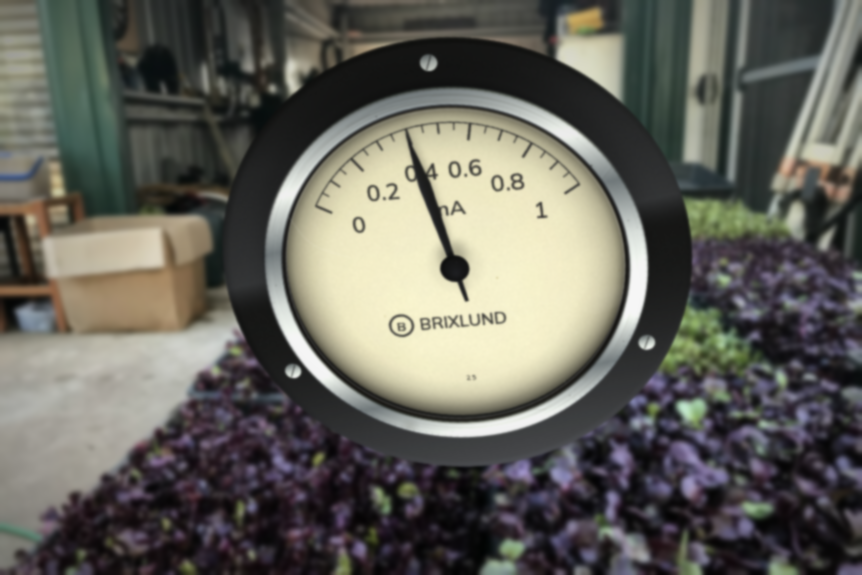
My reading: 0.4,mA
